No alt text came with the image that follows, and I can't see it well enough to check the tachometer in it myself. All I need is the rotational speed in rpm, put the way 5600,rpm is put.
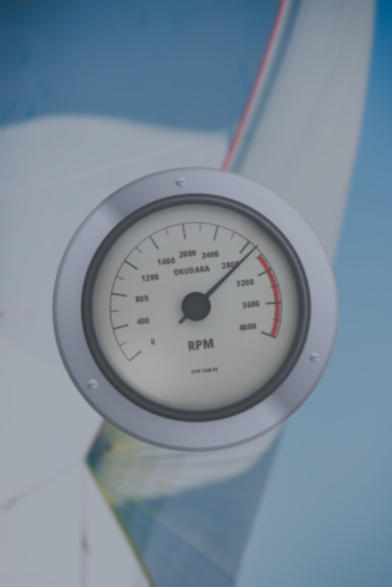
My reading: 2900,rpm
